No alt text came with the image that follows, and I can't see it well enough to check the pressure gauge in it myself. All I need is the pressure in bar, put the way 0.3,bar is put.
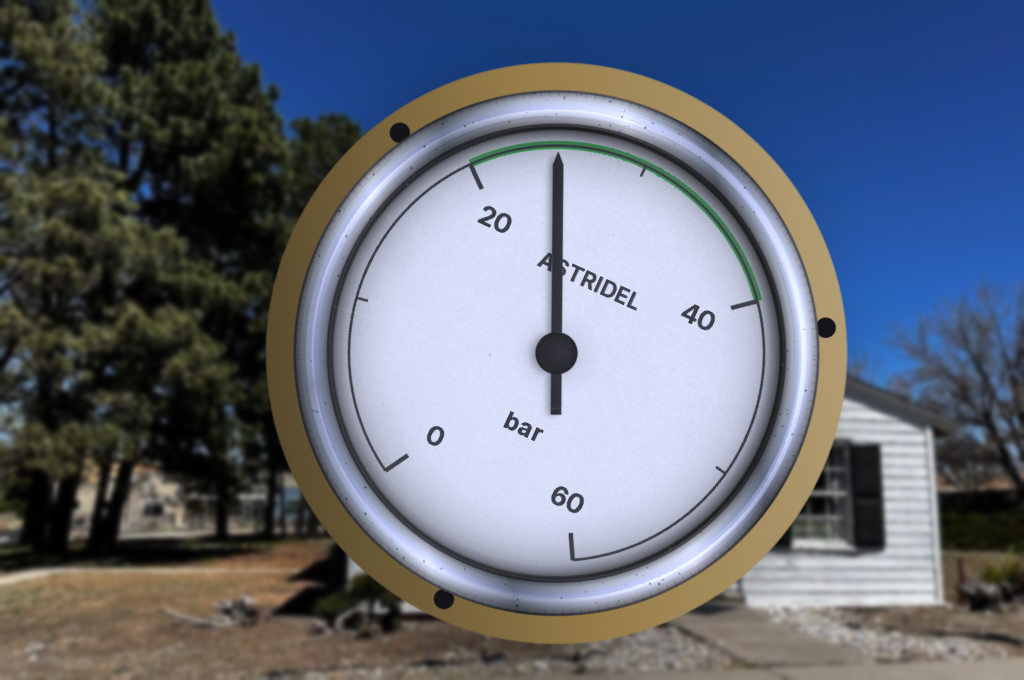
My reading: 25,bar
